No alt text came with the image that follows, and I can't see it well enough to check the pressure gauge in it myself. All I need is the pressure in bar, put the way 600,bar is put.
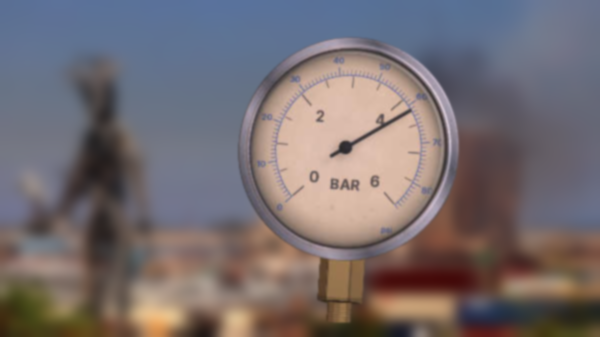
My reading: 4.25,bar
